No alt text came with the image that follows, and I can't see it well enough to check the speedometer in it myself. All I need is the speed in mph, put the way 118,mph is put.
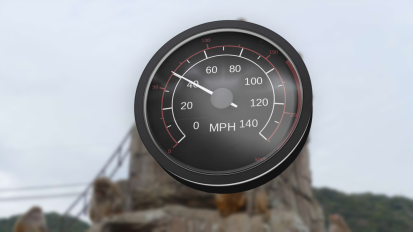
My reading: 40,mph
